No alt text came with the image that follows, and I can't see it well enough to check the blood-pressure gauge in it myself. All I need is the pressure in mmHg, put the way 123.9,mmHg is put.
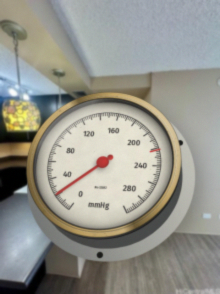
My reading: 20,mmHg
